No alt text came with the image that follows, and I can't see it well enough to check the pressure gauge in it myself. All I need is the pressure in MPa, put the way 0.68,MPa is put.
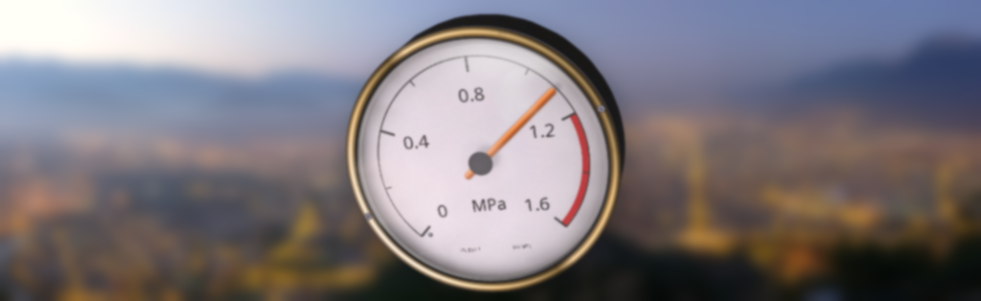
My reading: 1.1,MPa
